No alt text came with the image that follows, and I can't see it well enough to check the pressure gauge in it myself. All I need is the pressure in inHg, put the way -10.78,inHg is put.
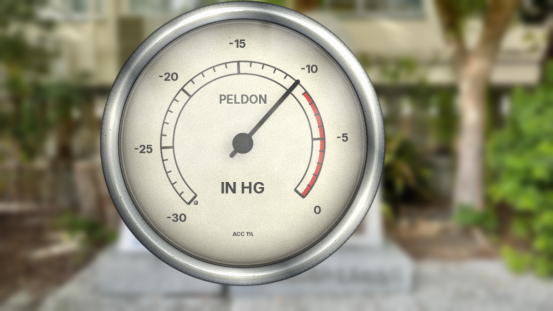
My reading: -10,inHg
